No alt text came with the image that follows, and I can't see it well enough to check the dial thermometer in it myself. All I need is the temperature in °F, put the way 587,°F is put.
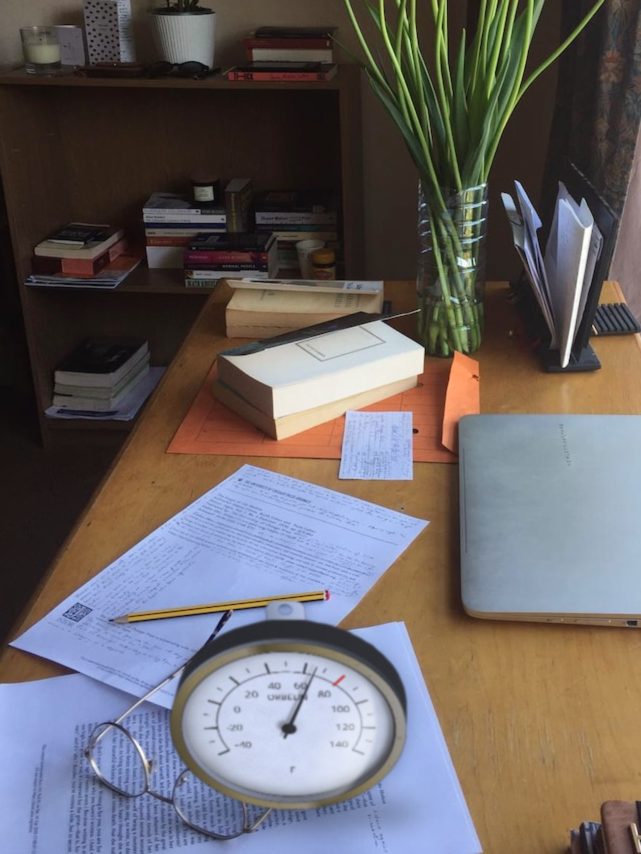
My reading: 65,°F
